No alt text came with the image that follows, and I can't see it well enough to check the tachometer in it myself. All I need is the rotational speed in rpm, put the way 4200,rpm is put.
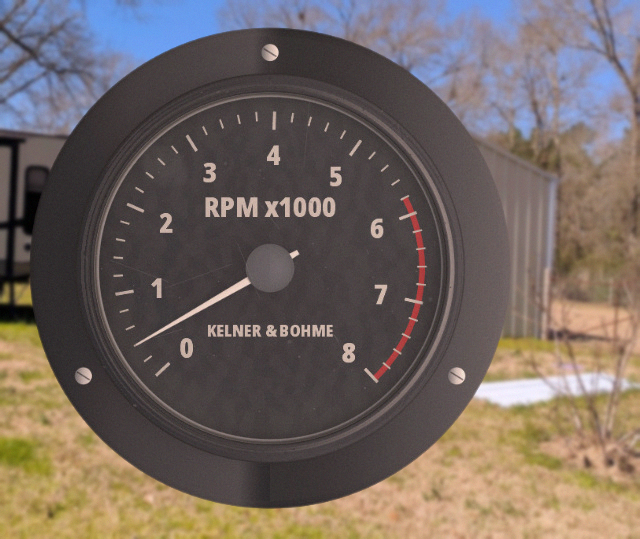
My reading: 400,rpm
